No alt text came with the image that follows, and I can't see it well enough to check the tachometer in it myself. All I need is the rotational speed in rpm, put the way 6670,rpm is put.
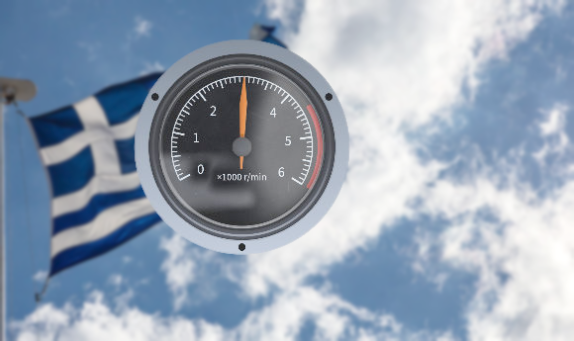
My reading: 3000,rpm
